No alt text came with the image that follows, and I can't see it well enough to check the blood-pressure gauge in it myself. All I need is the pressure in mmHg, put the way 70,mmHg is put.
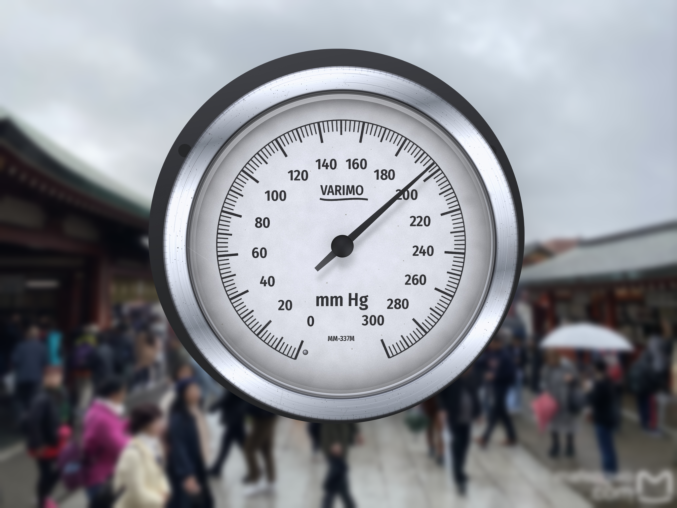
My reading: 196,mmHg
